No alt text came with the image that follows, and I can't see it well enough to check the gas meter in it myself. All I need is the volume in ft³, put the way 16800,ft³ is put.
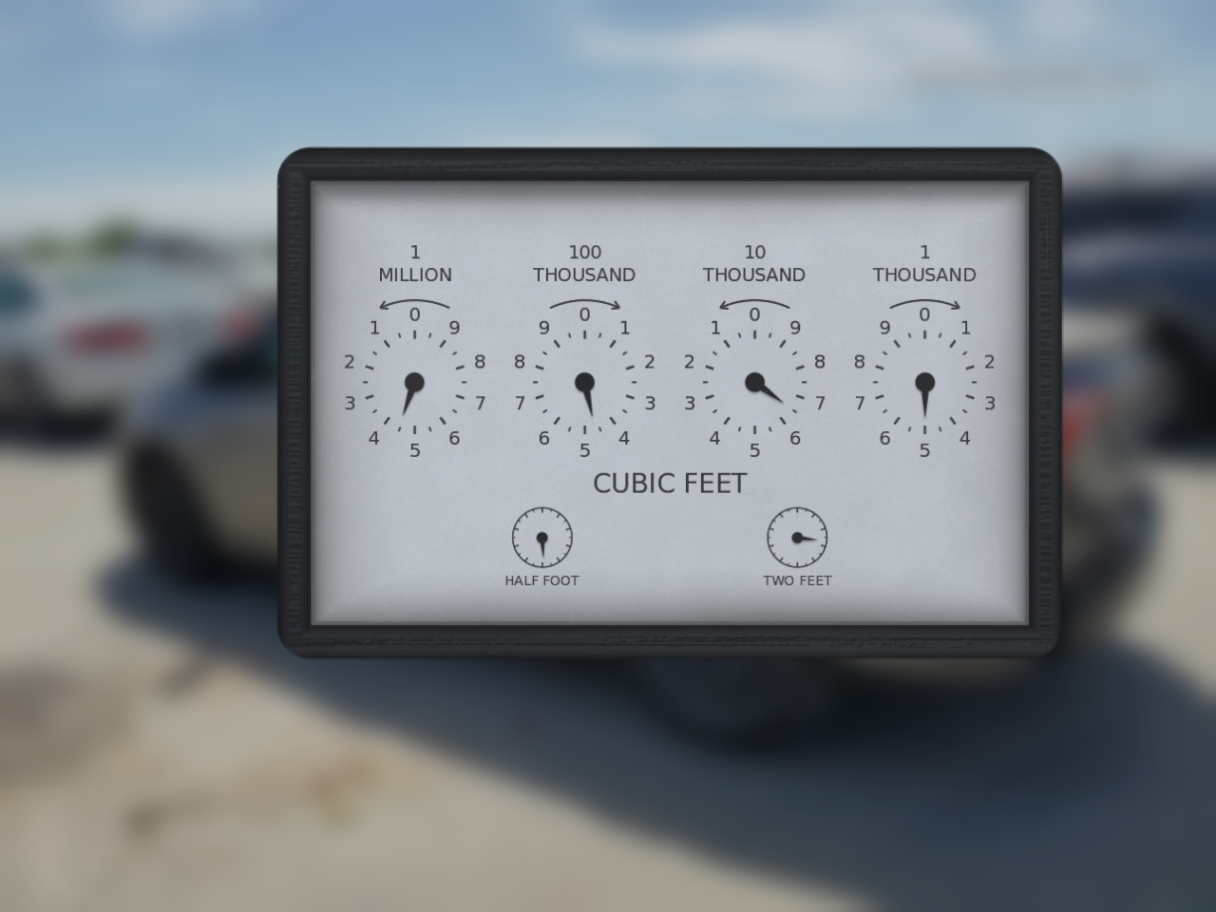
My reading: 446500,ft³
